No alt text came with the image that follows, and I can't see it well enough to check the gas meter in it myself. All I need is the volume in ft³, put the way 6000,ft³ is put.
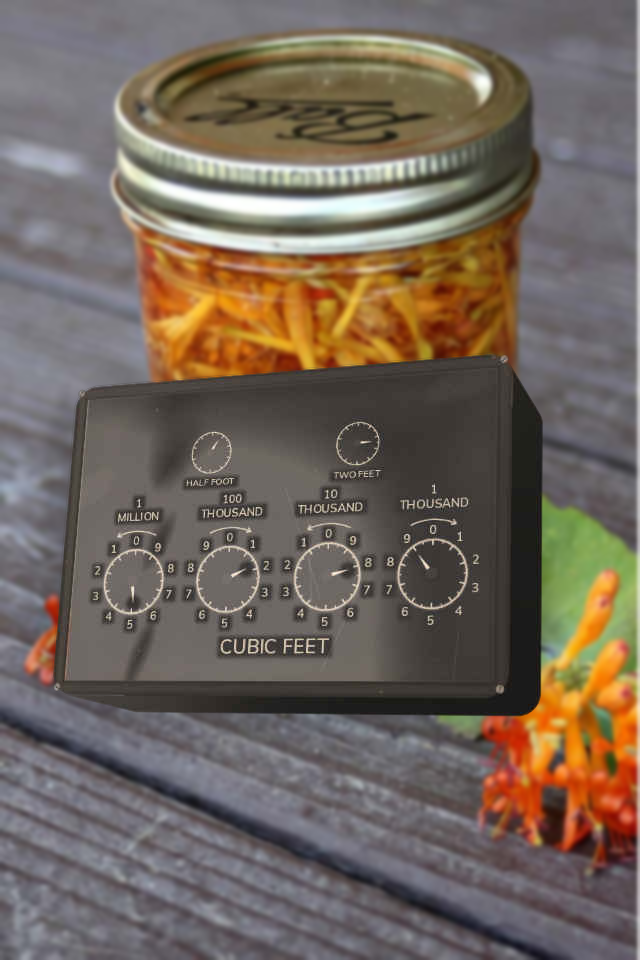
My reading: 517900,ft³
